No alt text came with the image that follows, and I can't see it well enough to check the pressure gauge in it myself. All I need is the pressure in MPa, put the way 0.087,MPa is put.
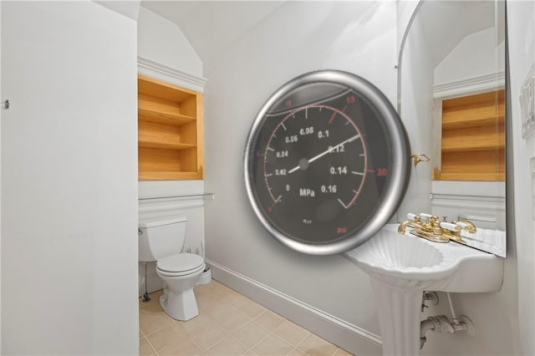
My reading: 0.12,MPa
